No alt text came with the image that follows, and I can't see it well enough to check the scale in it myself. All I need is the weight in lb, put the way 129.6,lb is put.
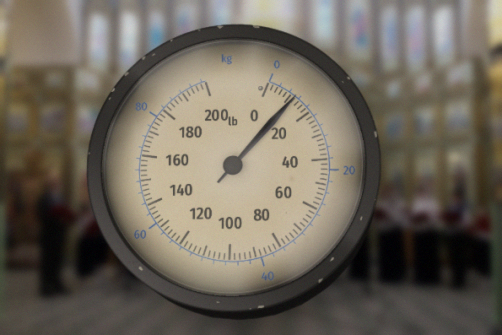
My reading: 12,lb
